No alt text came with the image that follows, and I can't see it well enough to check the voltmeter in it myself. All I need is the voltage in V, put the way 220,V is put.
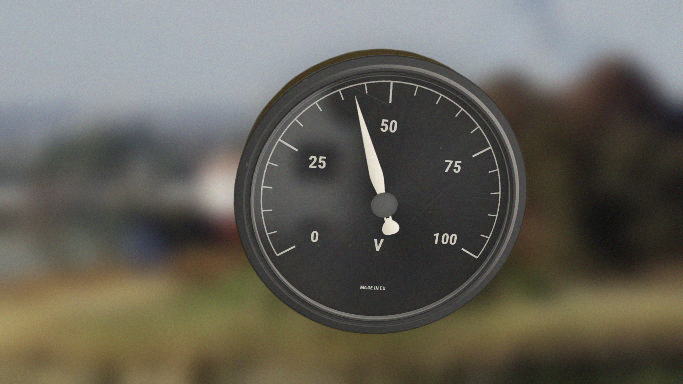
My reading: 42.5,V
